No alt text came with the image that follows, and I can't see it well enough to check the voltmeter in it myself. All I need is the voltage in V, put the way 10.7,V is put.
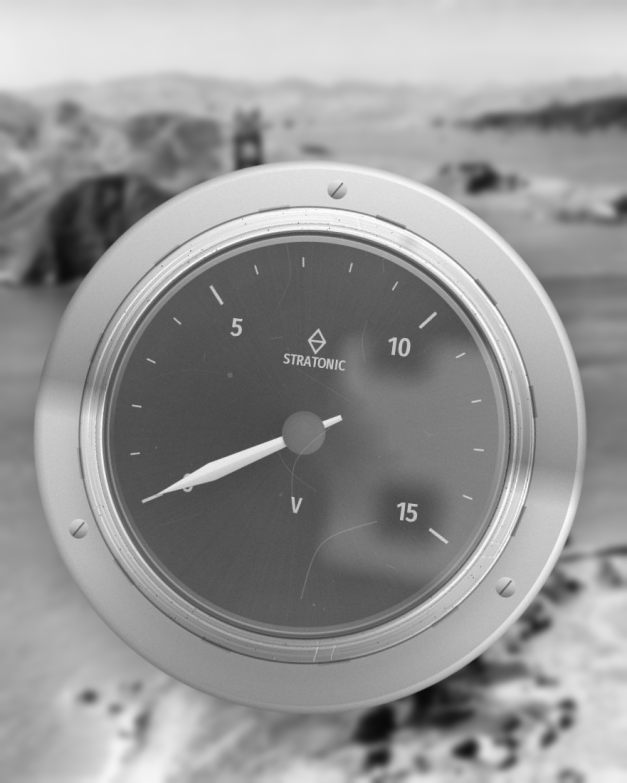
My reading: 0,V
